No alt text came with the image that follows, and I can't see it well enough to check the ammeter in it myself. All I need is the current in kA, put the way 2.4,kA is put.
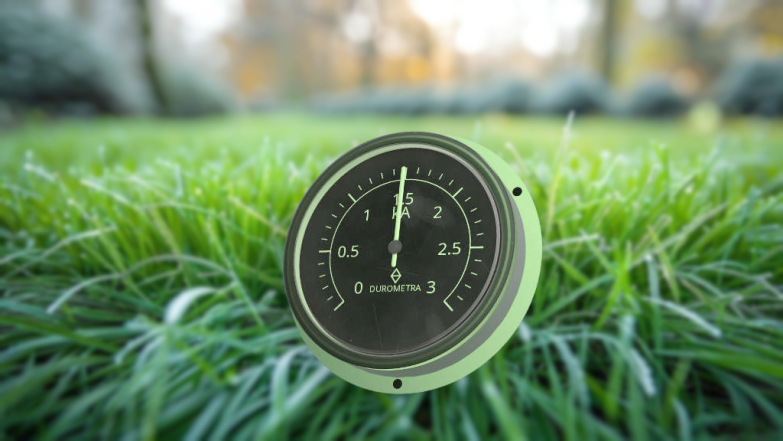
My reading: 1.5,kA
